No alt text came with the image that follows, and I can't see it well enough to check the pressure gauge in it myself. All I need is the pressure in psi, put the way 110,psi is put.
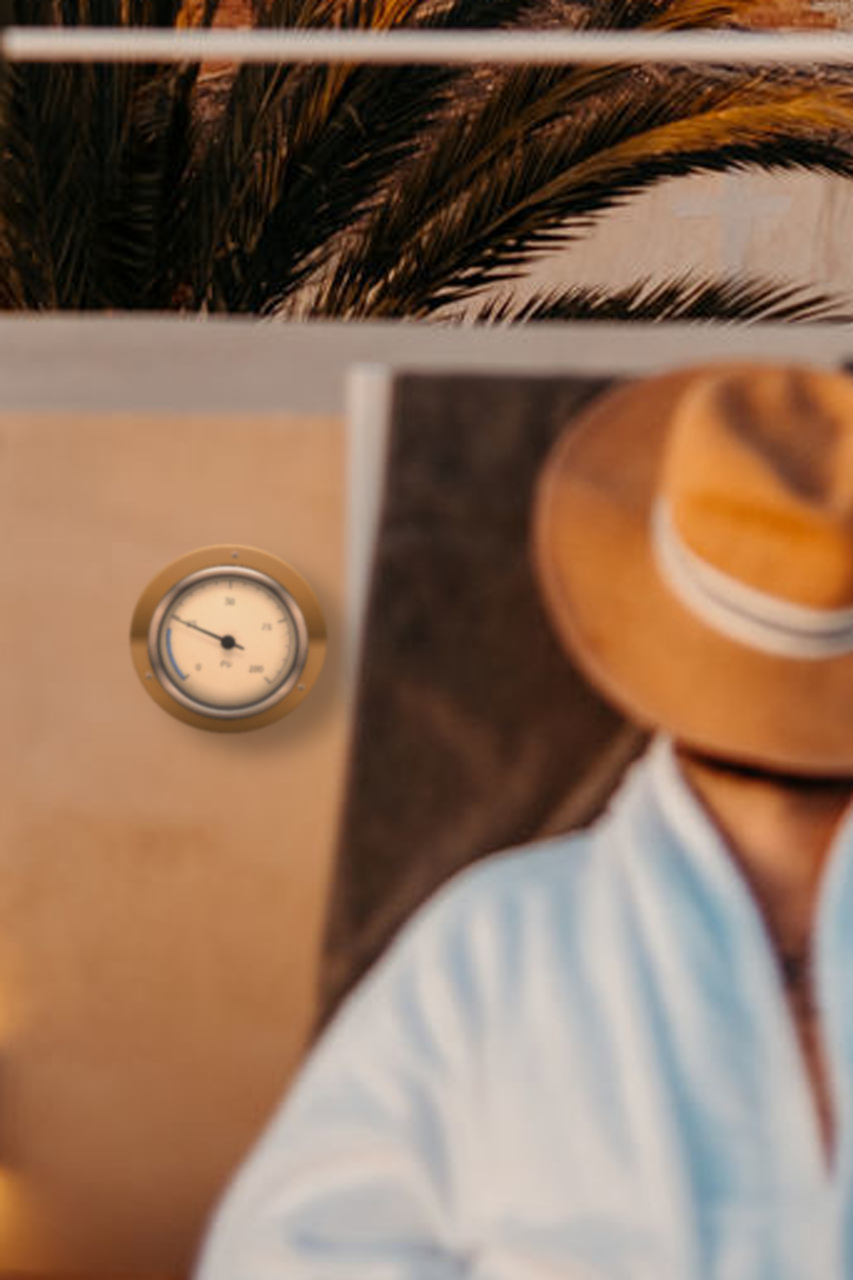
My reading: 25,psi
